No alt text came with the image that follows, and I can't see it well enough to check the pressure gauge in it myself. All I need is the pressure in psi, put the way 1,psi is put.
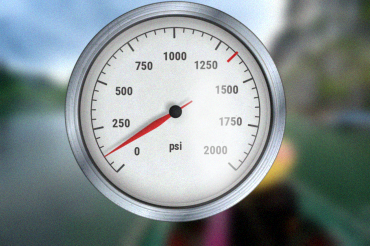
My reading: 100,psi
